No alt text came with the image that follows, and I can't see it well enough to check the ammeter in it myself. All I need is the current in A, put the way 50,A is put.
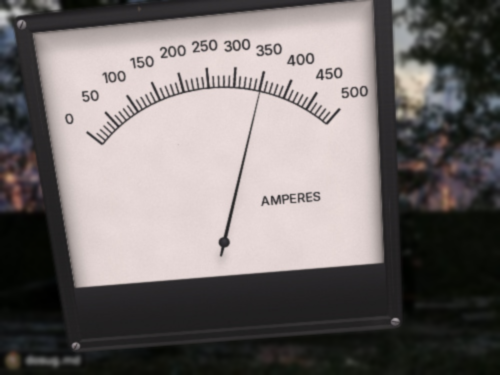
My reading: 350,A
